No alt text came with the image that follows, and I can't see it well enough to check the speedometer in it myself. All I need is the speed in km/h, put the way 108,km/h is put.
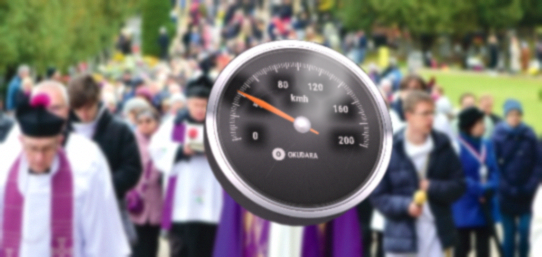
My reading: 40,km/h
